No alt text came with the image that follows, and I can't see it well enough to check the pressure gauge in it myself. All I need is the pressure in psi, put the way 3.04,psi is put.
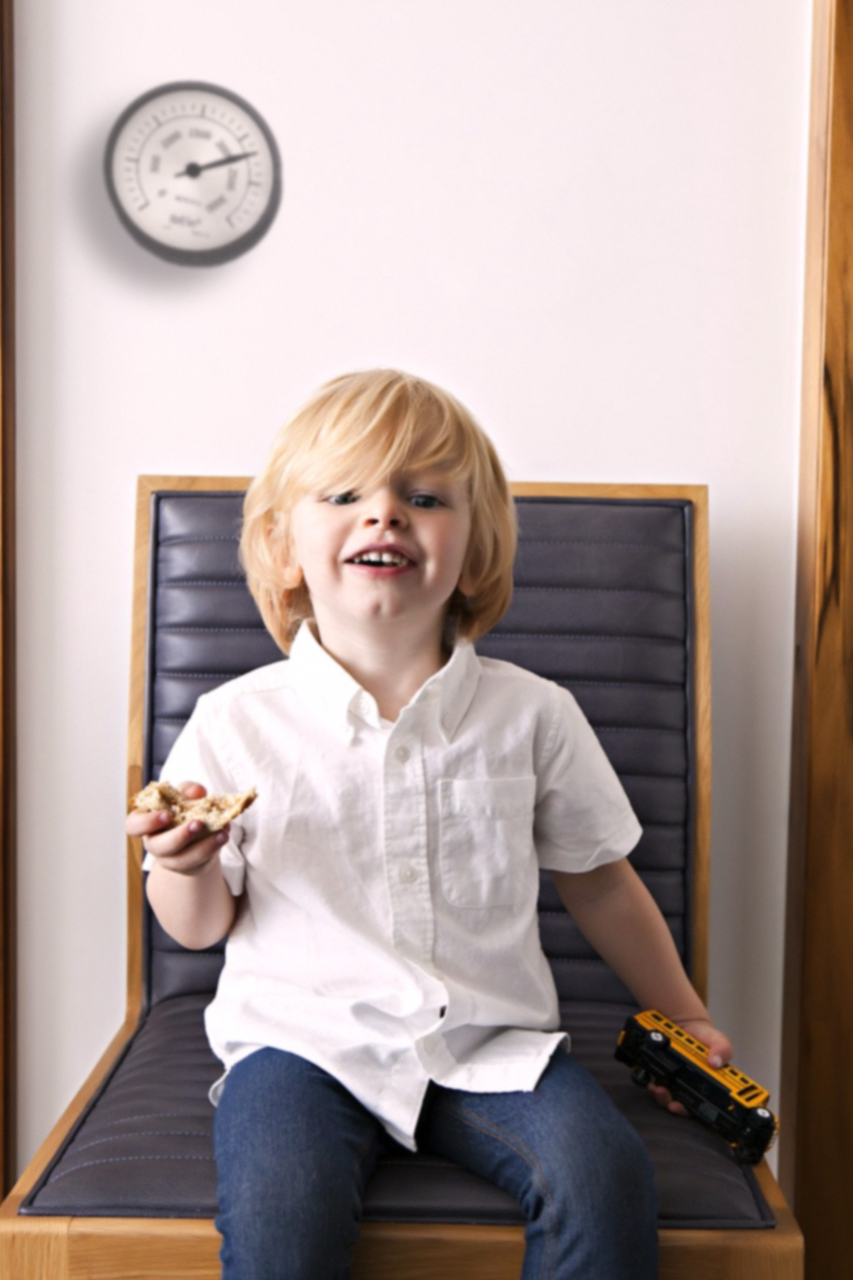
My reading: 2200,psi
